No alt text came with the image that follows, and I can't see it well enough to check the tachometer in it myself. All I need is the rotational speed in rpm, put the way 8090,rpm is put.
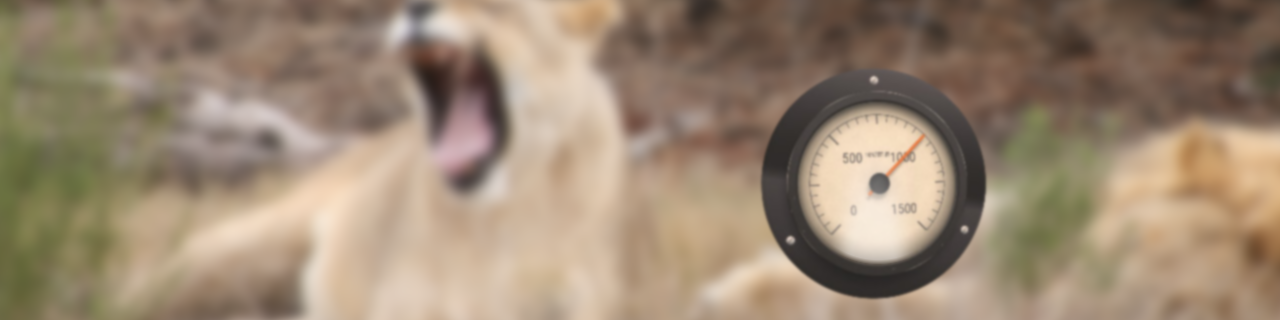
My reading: 1000,rpm
